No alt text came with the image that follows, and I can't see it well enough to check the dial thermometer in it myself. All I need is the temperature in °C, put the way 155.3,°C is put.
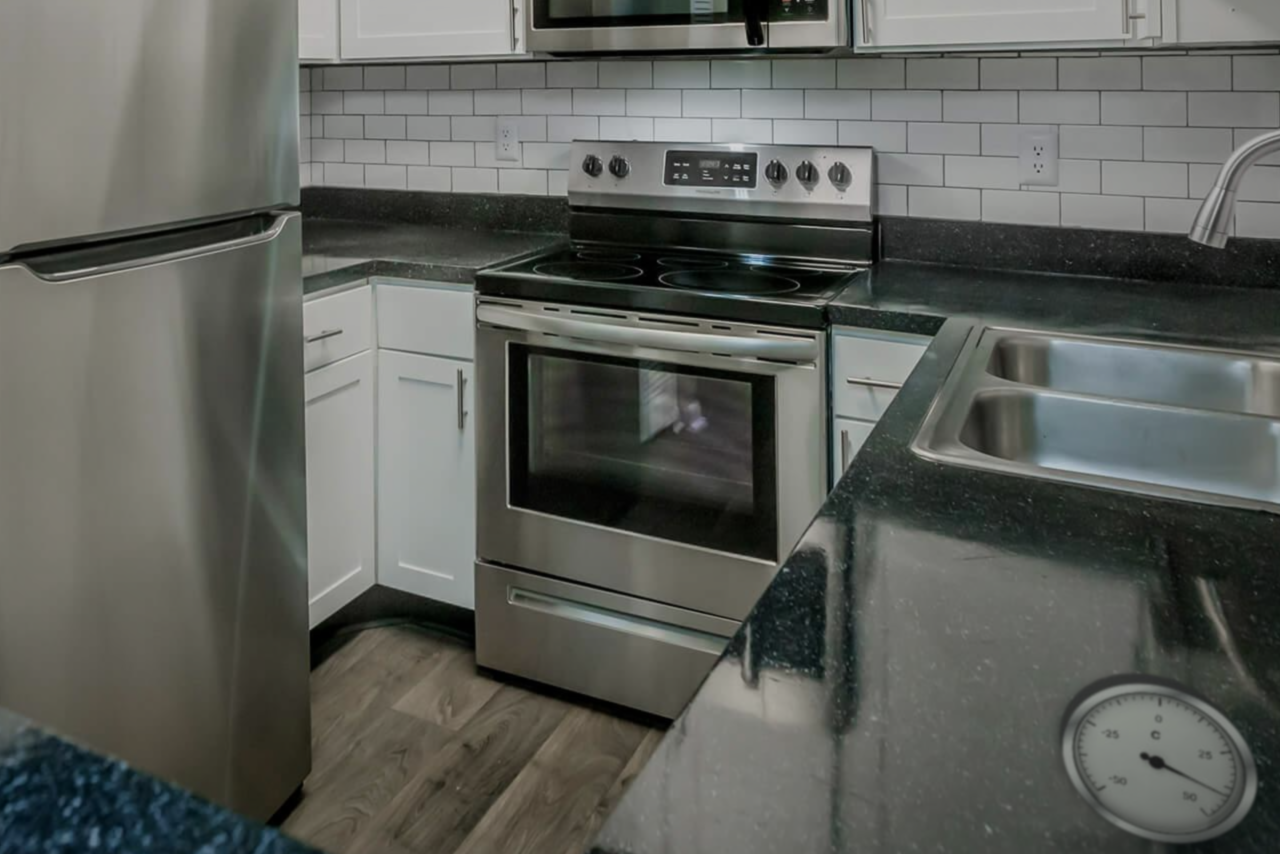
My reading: 40,°C
